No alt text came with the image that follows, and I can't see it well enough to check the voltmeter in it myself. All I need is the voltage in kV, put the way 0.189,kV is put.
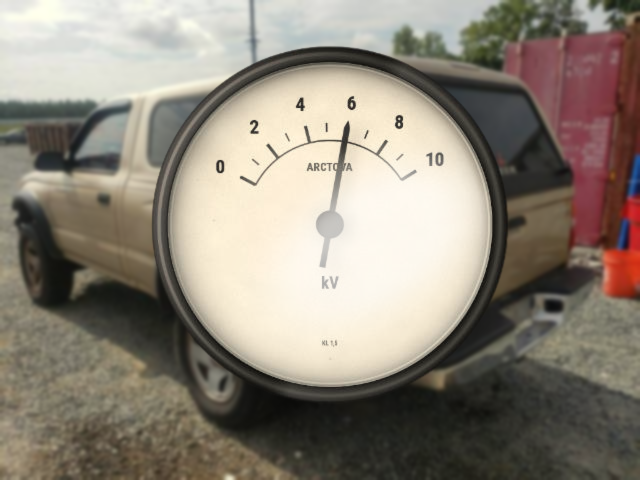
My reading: 6,kV
